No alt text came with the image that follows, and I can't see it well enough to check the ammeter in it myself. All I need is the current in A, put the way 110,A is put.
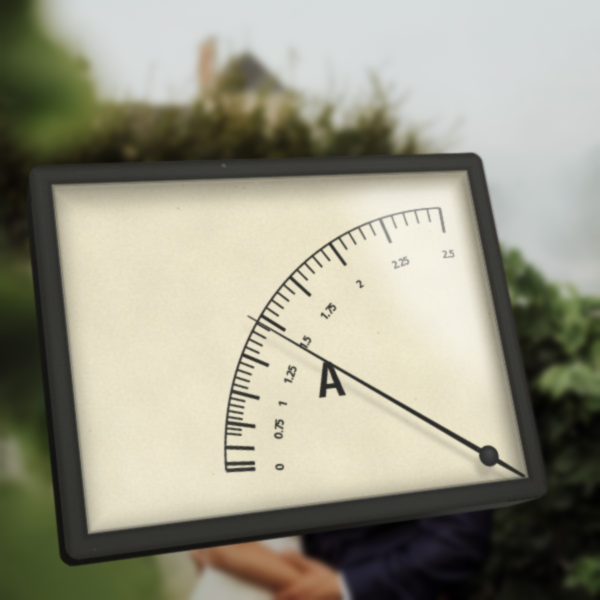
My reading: 1.45,A
